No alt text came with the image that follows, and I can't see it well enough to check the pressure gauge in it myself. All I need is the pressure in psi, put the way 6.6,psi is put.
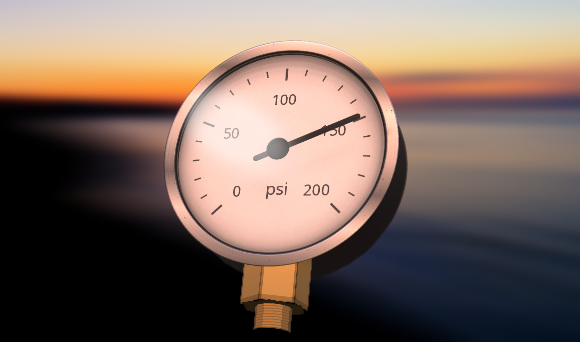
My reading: 150,psi
